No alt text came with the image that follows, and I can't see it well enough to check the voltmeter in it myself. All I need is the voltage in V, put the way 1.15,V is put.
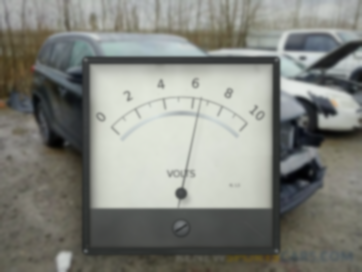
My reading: 6.5,V
